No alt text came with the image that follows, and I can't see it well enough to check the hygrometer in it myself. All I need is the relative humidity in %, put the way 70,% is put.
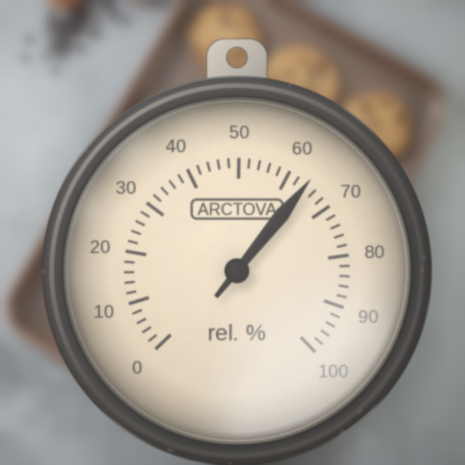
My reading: 64,%
